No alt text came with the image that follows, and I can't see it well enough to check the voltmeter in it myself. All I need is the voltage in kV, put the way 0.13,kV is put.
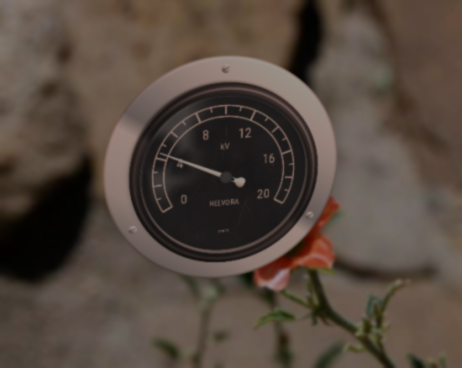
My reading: 4.5,kV
